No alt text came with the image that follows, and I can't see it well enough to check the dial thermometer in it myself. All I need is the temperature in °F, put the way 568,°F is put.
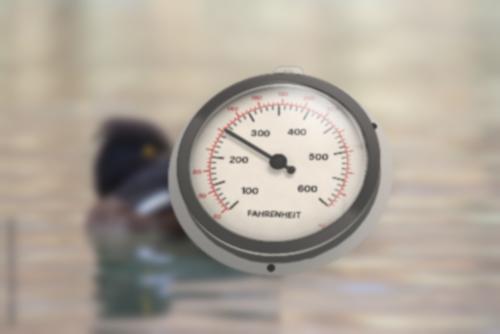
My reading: 250,°F
